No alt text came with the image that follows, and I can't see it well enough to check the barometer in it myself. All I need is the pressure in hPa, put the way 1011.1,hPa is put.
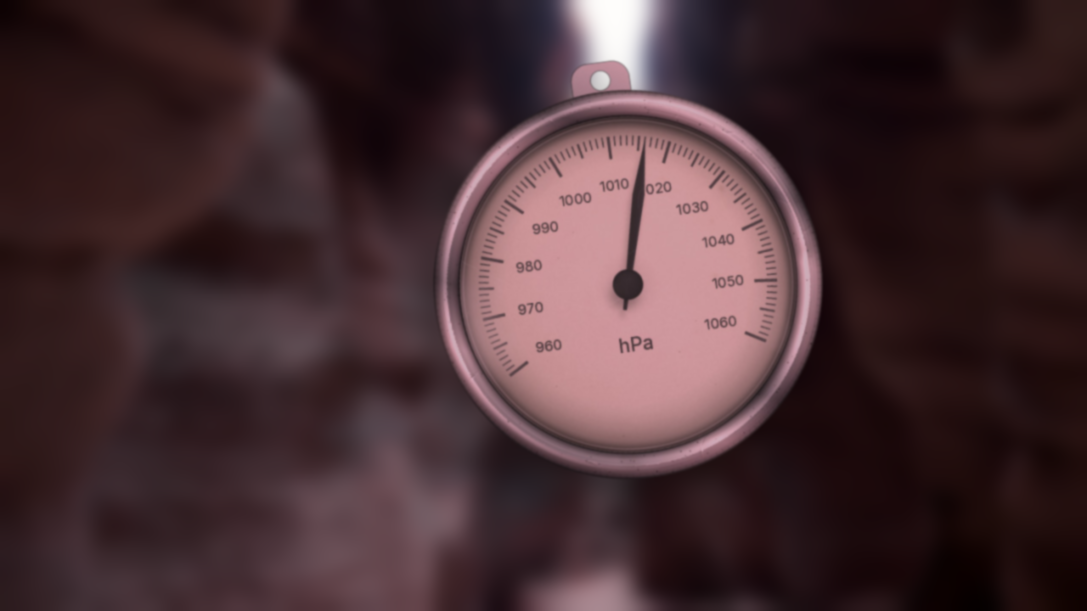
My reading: 1016,hPa
